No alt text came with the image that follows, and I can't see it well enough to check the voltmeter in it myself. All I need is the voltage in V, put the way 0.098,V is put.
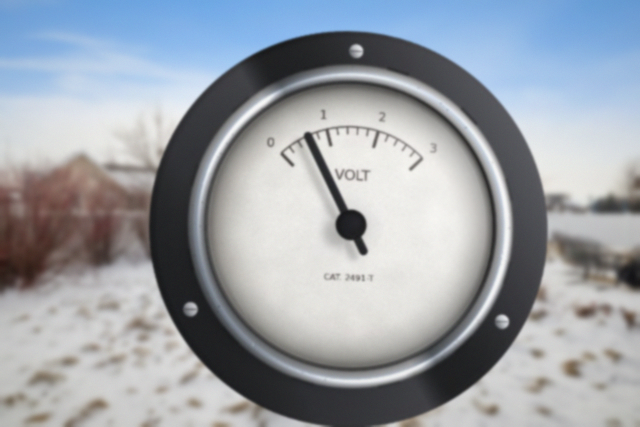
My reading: 0.6,V
